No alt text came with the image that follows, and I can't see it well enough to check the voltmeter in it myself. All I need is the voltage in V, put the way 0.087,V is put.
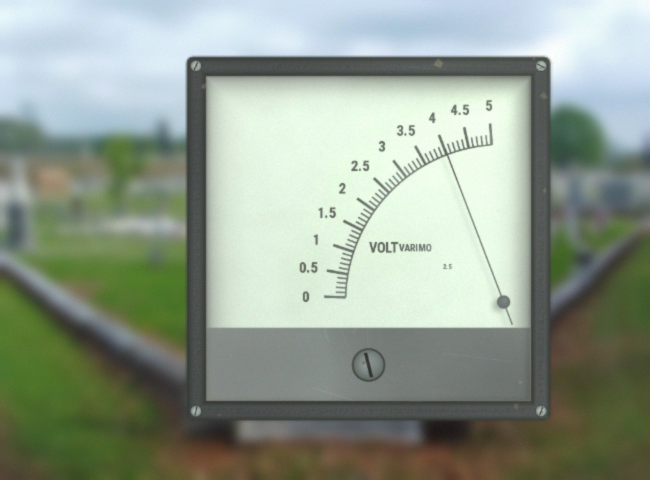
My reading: 4,V
